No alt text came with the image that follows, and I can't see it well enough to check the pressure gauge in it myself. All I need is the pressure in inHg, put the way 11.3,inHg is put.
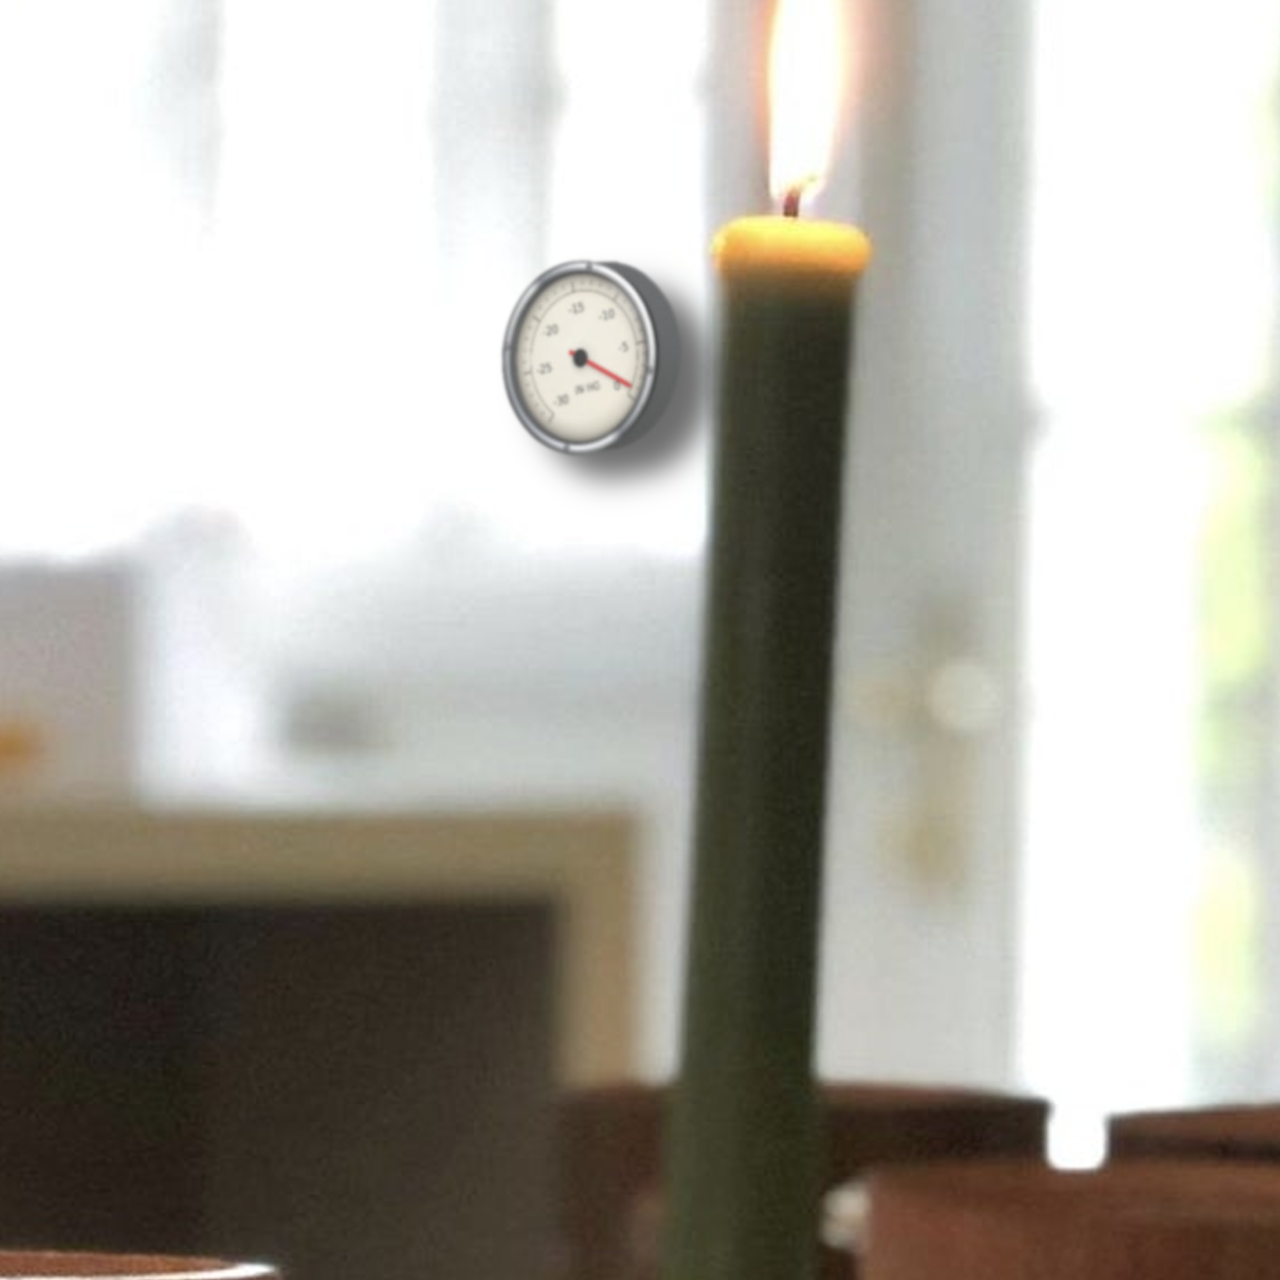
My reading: -1,inHg
